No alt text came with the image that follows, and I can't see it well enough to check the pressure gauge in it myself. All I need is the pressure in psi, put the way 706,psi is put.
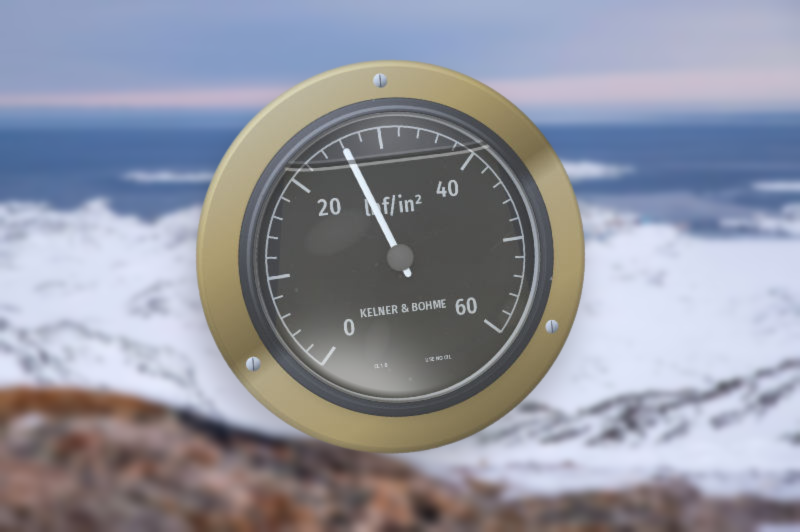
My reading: 26,psi
